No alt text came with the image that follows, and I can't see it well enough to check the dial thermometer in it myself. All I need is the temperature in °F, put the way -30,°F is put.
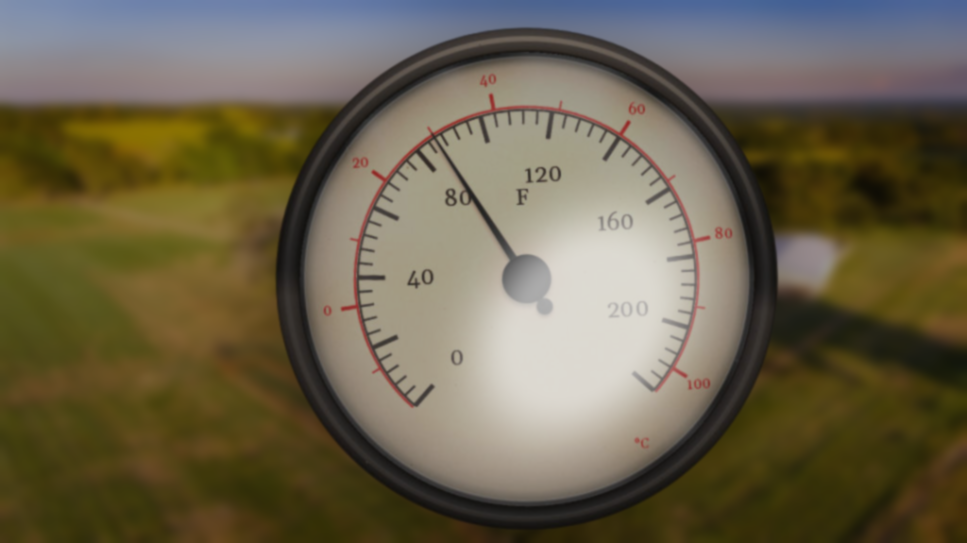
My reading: 86,°F
